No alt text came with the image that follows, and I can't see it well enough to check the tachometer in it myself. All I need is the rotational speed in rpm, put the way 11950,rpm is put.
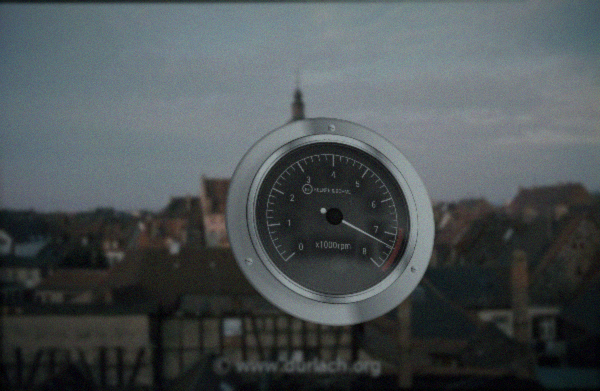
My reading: 7400,rpm
